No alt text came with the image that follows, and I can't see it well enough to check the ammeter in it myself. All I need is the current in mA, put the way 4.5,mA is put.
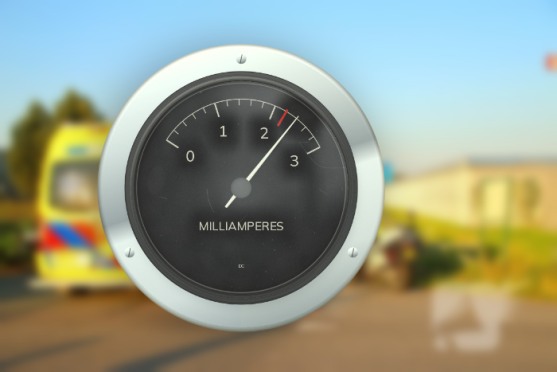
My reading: 2.4,mA
